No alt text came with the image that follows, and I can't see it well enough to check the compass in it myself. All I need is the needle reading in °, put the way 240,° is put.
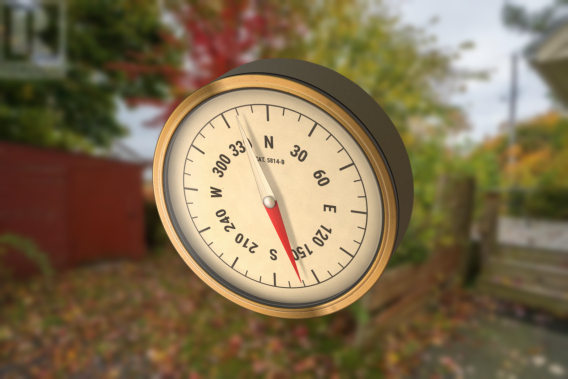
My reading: 160,°
